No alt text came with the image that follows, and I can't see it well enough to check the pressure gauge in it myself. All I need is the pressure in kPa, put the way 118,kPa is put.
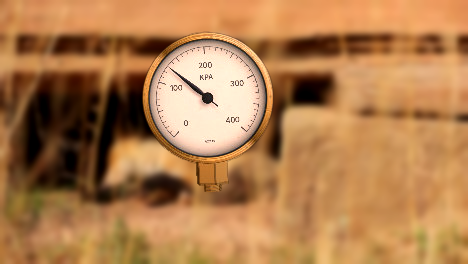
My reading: 130,kPa
